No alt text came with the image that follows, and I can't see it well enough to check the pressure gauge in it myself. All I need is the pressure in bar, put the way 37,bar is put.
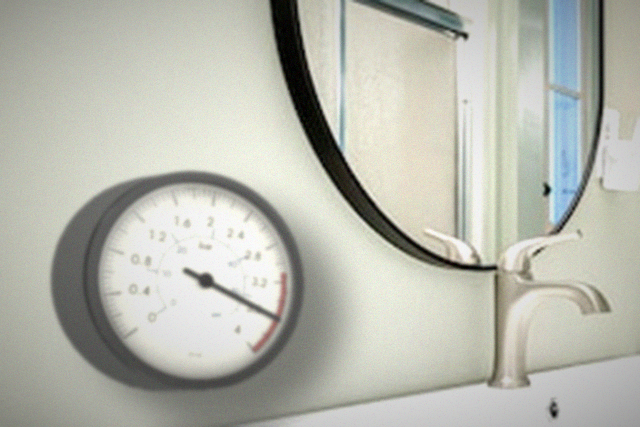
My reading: 3.6,bar
